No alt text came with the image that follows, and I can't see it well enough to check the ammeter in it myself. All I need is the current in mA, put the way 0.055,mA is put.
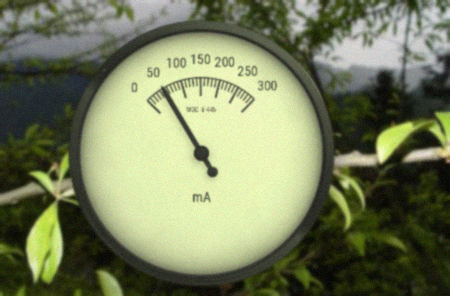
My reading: 50,mA
